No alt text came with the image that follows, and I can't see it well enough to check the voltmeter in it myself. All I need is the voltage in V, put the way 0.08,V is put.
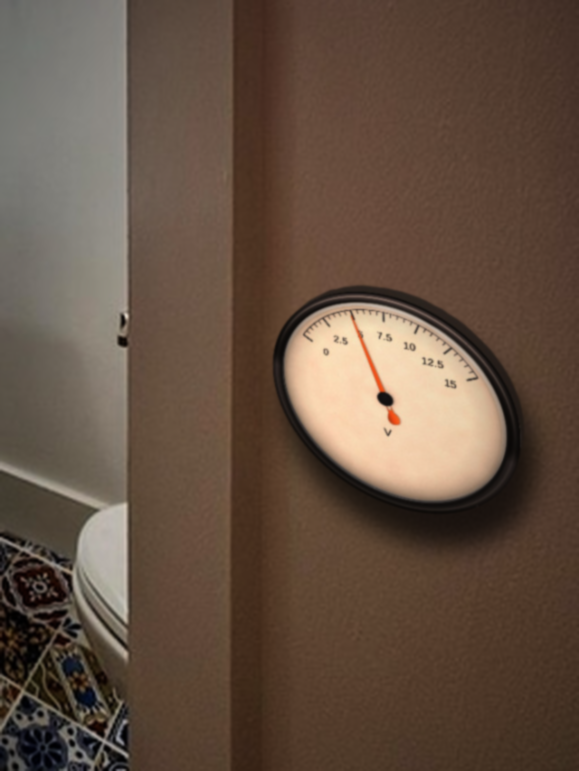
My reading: 5,V
